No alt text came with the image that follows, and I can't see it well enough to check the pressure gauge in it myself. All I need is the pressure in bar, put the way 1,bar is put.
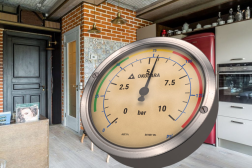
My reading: 5.5,bar
